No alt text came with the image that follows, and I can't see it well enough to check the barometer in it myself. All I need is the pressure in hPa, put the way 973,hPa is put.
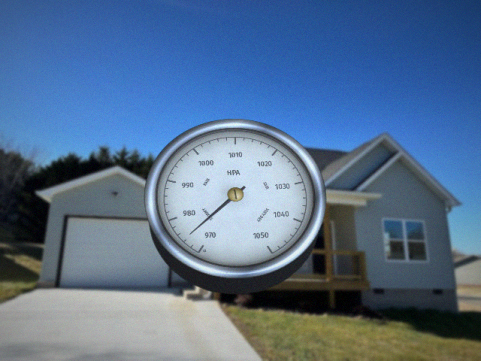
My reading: 974,hPa
